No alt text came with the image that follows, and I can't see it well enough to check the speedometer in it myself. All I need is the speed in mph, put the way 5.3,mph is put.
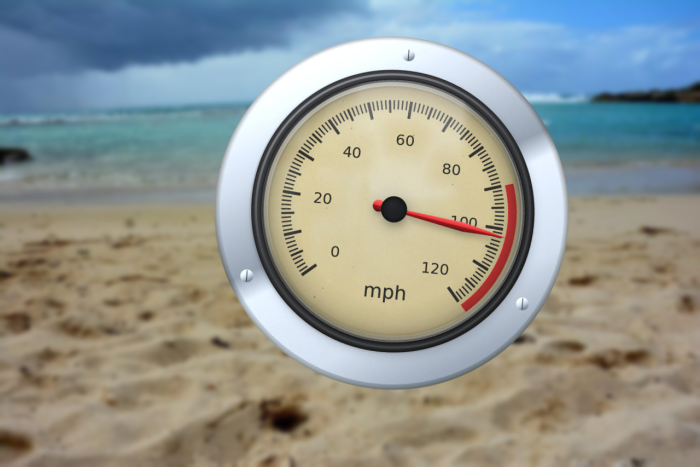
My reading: 102,mph
